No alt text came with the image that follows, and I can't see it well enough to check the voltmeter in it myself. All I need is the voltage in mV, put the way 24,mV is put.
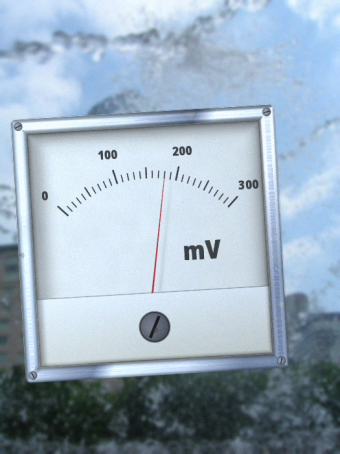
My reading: 180,mV
